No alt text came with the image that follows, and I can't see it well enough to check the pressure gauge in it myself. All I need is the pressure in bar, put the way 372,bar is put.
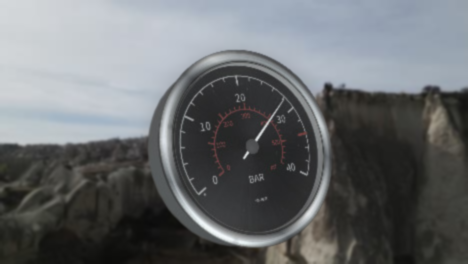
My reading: 28,bar
